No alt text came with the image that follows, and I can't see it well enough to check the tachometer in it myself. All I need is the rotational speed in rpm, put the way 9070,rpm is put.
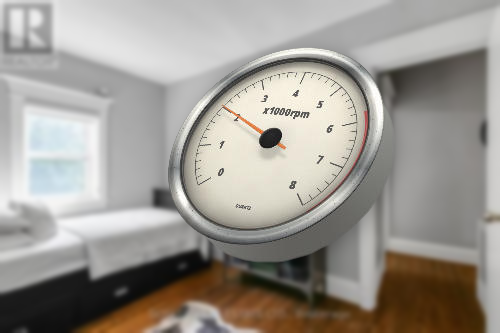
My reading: 2000,rpm
